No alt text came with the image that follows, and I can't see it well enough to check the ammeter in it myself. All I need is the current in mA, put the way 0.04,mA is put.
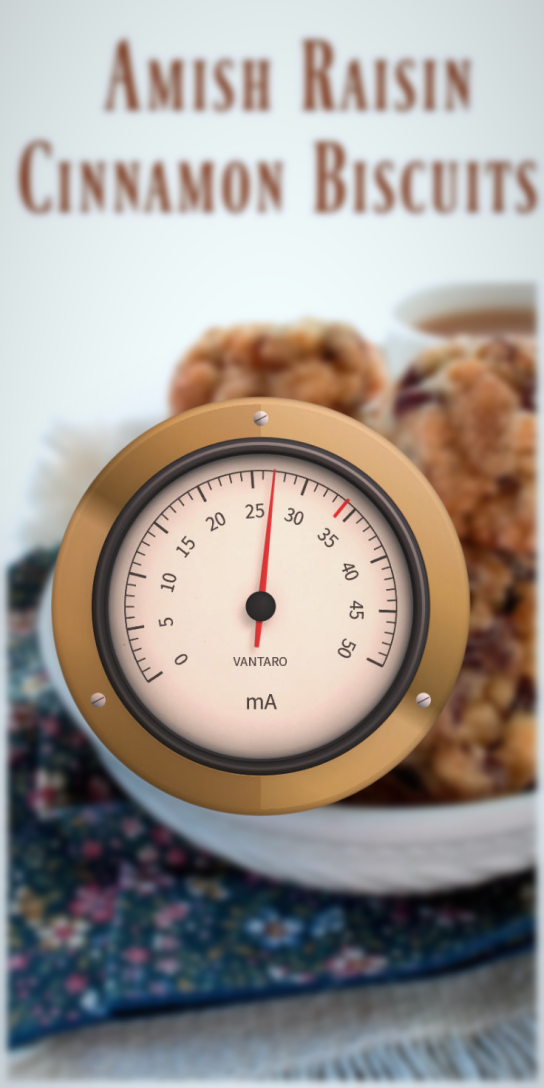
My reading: 27,mA
